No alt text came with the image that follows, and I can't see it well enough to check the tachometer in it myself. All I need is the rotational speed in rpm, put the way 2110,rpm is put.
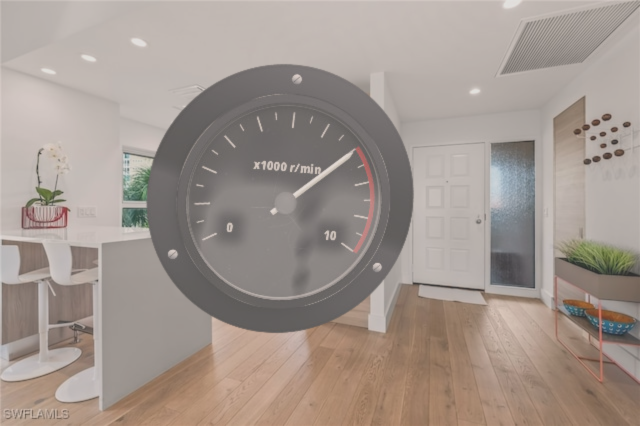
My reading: 7000,rpm
